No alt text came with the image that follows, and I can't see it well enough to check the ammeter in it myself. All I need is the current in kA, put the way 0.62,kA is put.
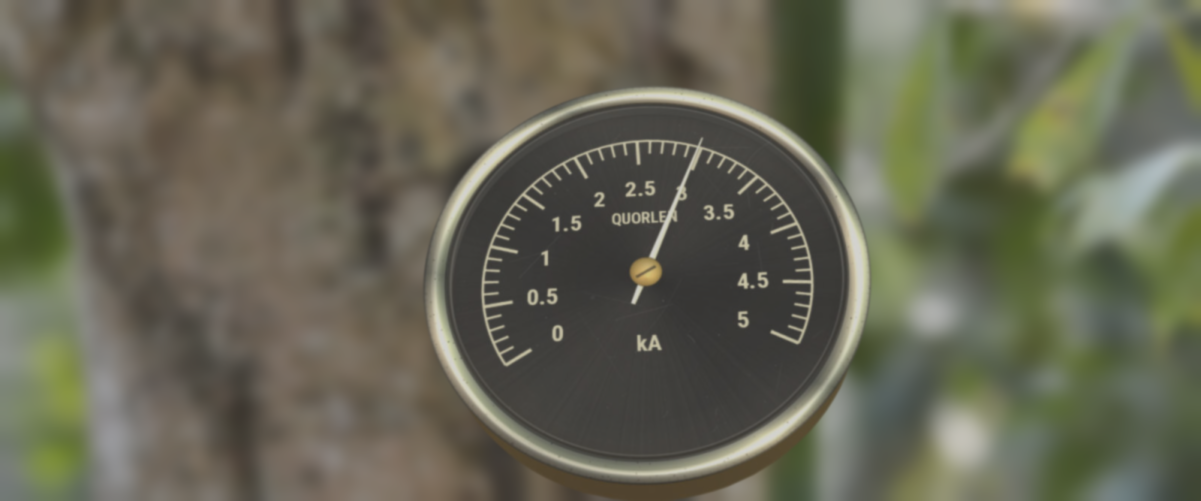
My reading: 3,kA
